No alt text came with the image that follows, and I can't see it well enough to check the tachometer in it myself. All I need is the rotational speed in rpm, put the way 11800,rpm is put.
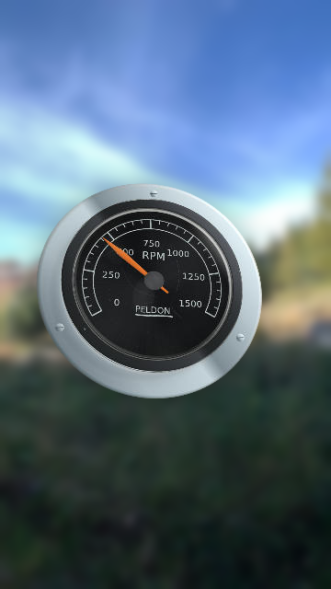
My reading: 450,rpm
